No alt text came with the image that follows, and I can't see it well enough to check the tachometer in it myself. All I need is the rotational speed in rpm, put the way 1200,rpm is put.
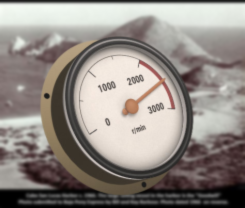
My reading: 2500,rpm
